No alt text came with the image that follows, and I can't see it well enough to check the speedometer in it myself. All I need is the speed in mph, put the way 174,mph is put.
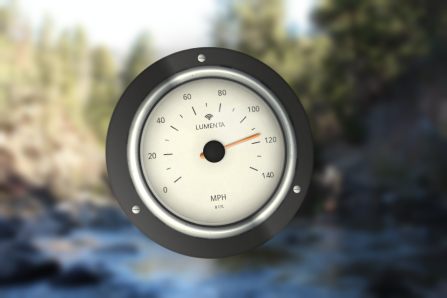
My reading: 115,mph
